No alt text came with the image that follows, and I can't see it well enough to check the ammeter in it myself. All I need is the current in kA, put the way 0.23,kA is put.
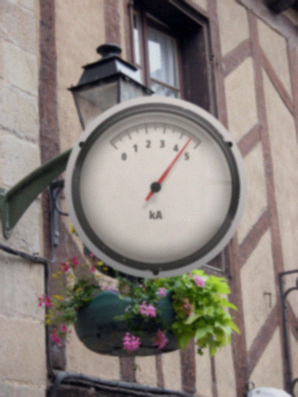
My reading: 4.5,kA
